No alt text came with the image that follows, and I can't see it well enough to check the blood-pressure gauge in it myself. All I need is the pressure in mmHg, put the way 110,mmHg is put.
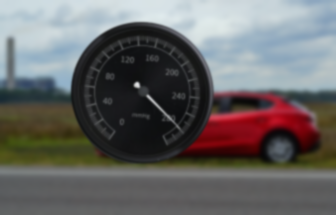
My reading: 280,mmHg
